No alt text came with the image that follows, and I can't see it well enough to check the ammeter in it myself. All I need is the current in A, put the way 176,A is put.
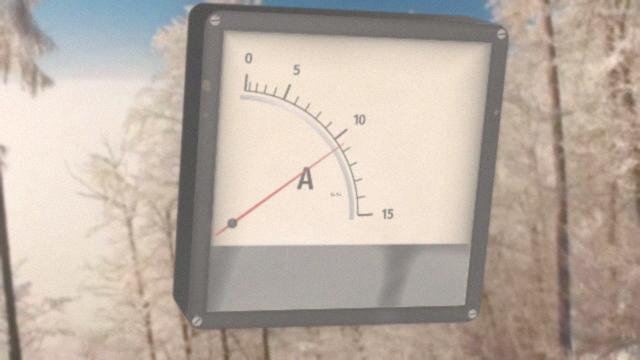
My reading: 10.5,A
